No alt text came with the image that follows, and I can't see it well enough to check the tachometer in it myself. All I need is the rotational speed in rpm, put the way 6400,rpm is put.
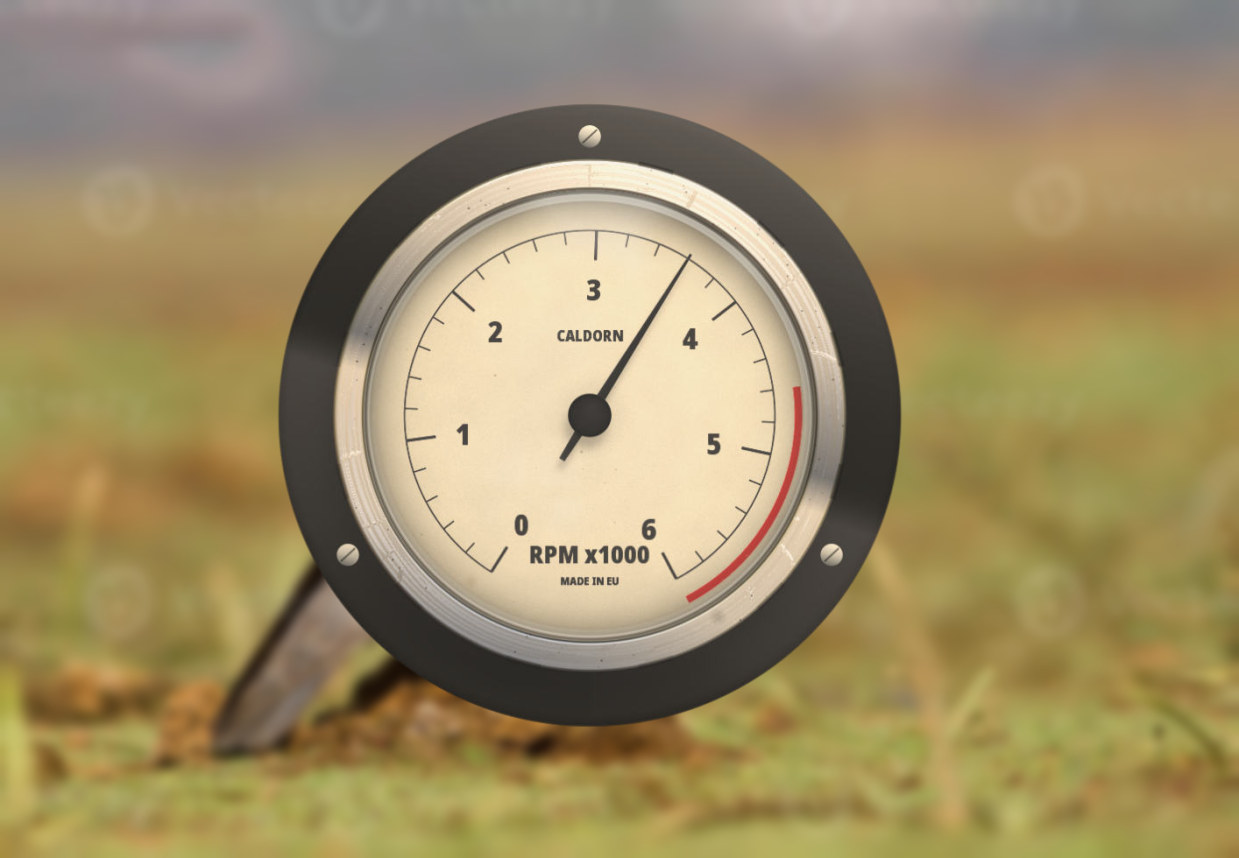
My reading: 3600,rpm
